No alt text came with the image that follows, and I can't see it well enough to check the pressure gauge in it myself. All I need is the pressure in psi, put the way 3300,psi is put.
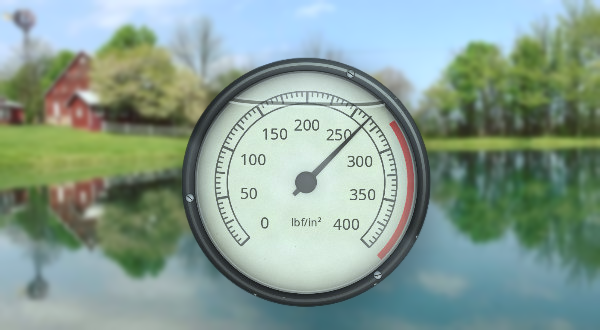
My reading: 265,psi
